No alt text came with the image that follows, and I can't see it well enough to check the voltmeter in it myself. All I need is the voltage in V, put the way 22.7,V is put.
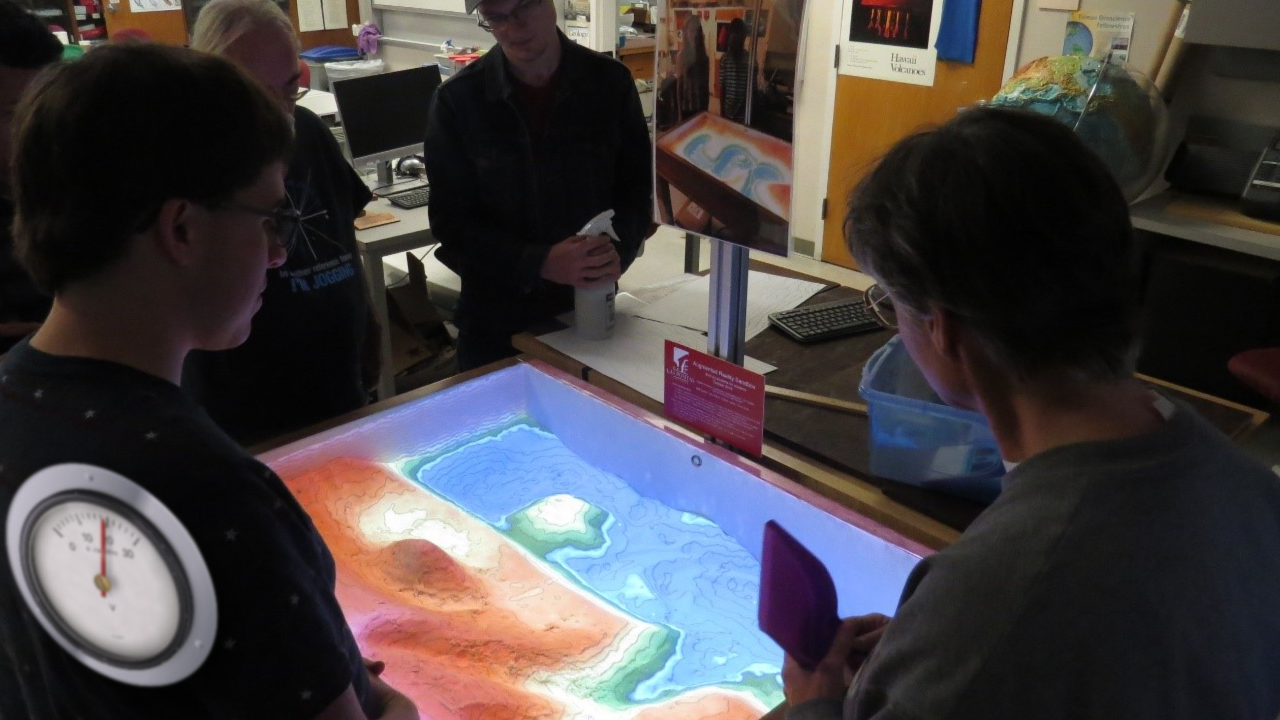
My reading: 20,V
